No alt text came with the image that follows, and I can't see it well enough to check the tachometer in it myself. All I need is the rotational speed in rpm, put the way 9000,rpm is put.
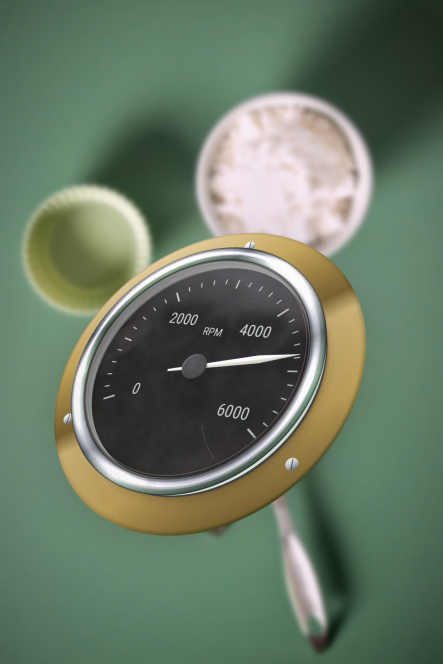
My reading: 4800,rpm
